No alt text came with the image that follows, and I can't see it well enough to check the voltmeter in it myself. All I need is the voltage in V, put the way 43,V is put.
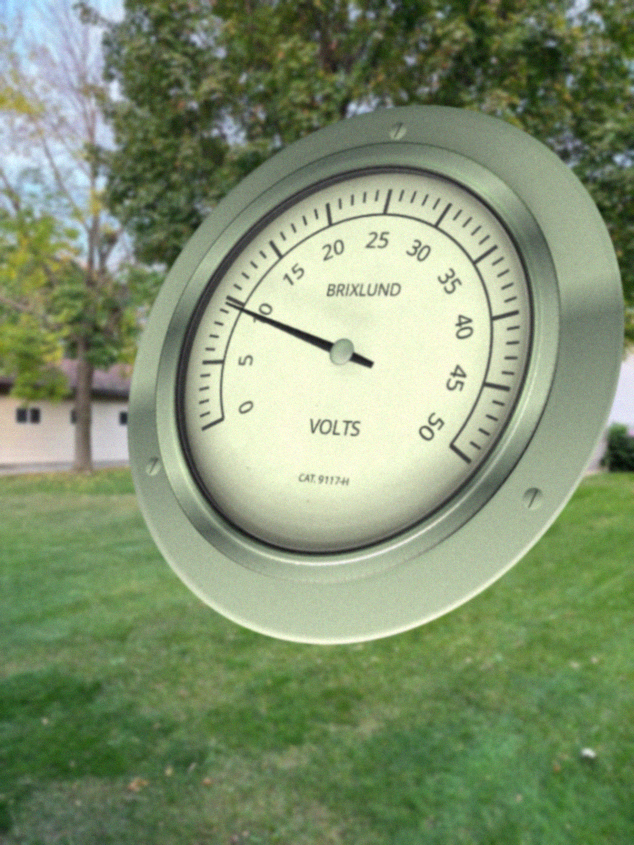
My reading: 9.5,V
